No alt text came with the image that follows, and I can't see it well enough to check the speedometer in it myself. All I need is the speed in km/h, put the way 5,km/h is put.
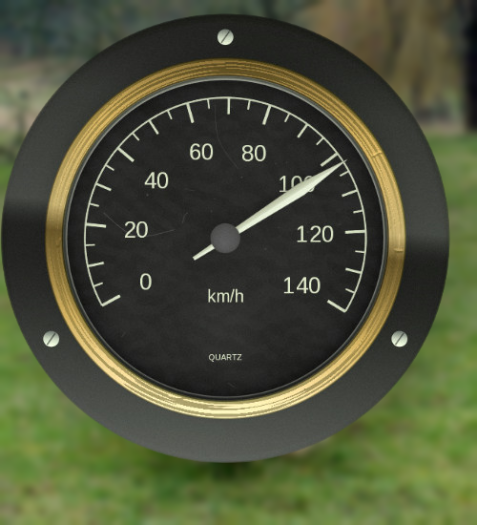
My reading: 102.5,km/h
